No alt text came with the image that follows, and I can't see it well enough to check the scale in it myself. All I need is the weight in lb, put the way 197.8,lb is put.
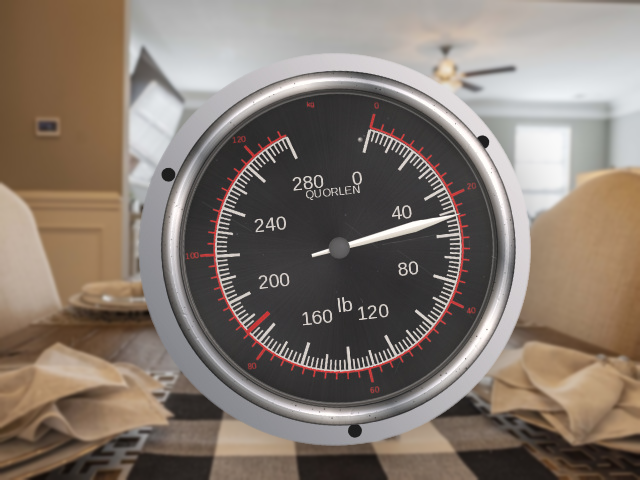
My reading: 52,lb
